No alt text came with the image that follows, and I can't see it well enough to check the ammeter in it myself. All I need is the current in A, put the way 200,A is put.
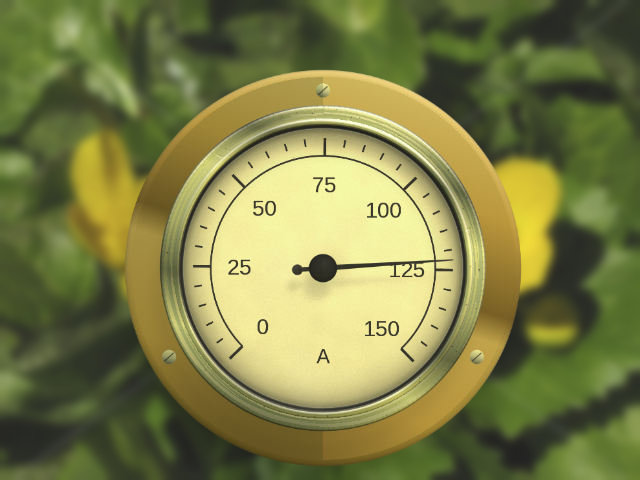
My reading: 122.5,A
